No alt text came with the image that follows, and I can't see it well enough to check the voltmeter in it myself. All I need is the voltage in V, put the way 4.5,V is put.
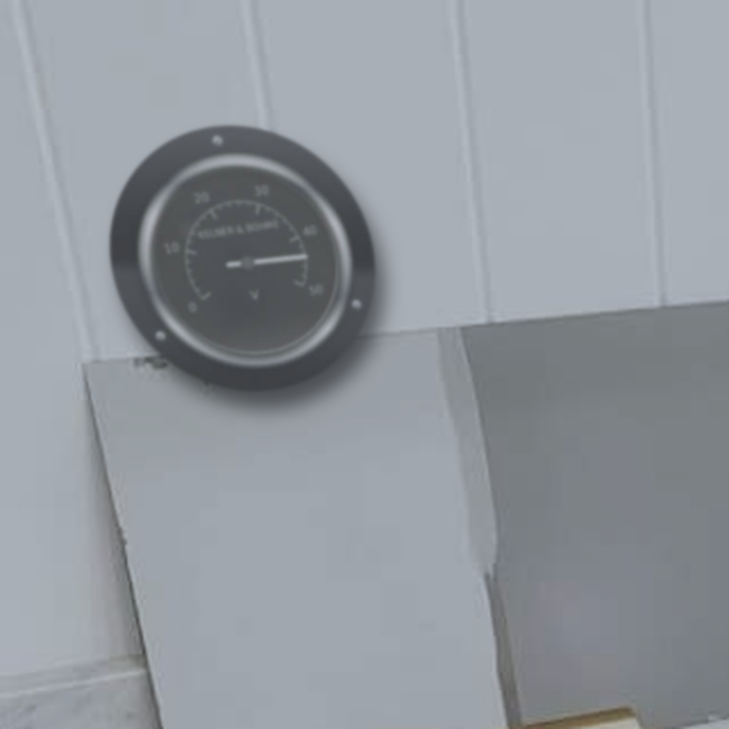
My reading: 44,V
